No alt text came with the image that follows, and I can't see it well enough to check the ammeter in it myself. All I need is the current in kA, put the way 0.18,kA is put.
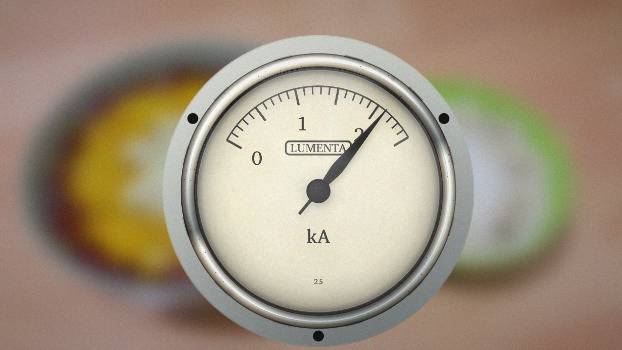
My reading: 2.1,kA
